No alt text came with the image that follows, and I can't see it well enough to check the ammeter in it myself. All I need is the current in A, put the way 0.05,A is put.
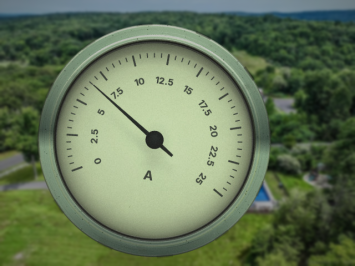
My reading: 6.5,A
